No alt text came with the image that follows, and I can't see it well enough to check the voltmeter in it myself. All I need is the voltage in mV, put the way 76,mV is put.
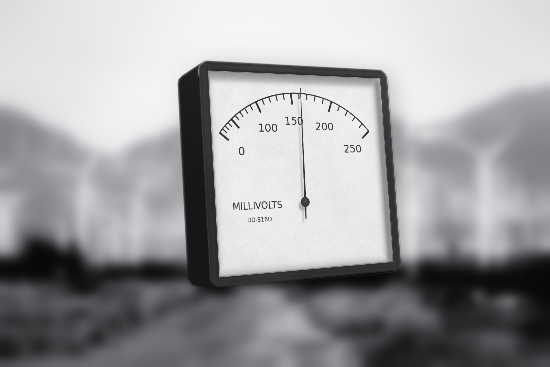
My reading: 160,mV
